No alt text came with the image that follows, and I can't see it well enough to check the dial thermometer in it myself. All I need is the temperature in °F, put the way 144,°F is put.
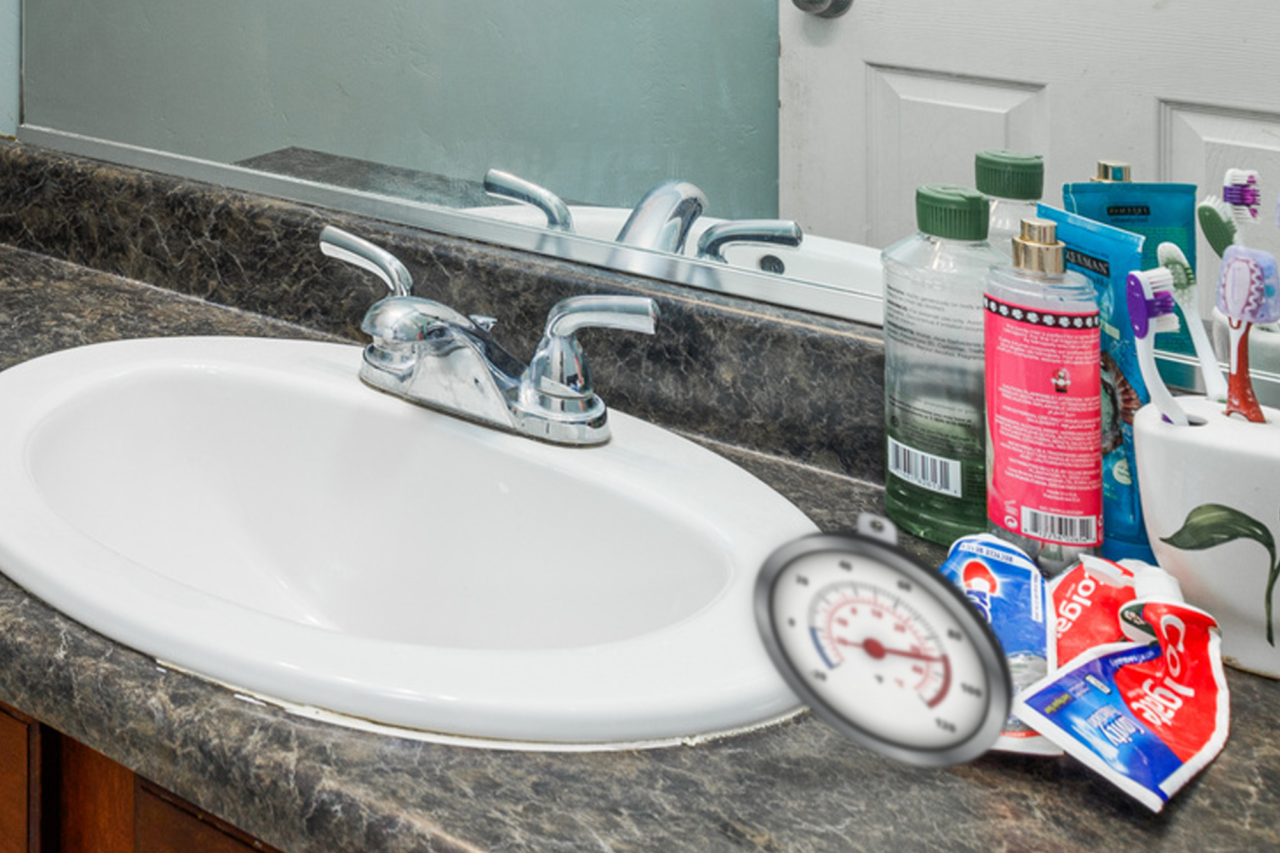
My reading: 90,°F
